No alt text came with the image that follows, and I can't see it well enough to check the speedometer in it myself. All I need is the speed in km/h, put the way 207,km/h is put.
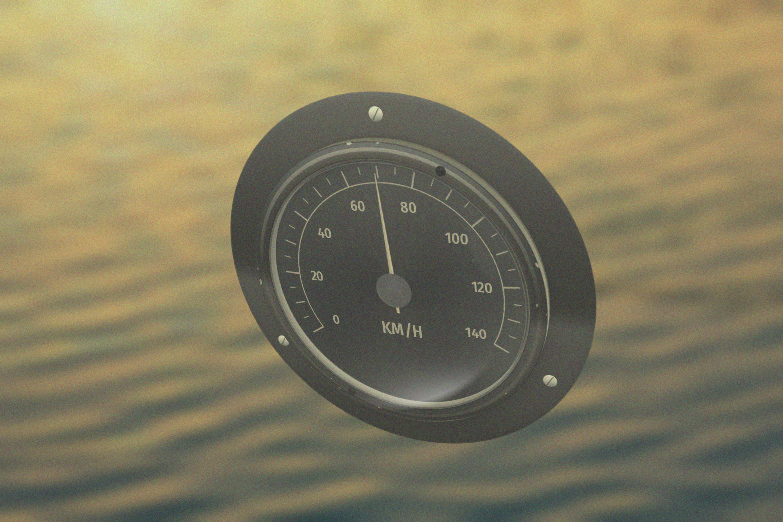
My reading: 70,km/h
